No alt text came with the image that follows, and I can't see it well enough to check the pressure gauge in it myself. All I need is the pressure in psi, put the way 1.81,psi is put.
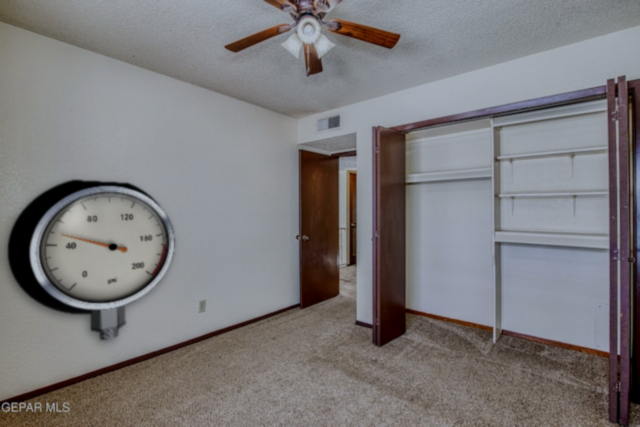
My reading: 50,psi
